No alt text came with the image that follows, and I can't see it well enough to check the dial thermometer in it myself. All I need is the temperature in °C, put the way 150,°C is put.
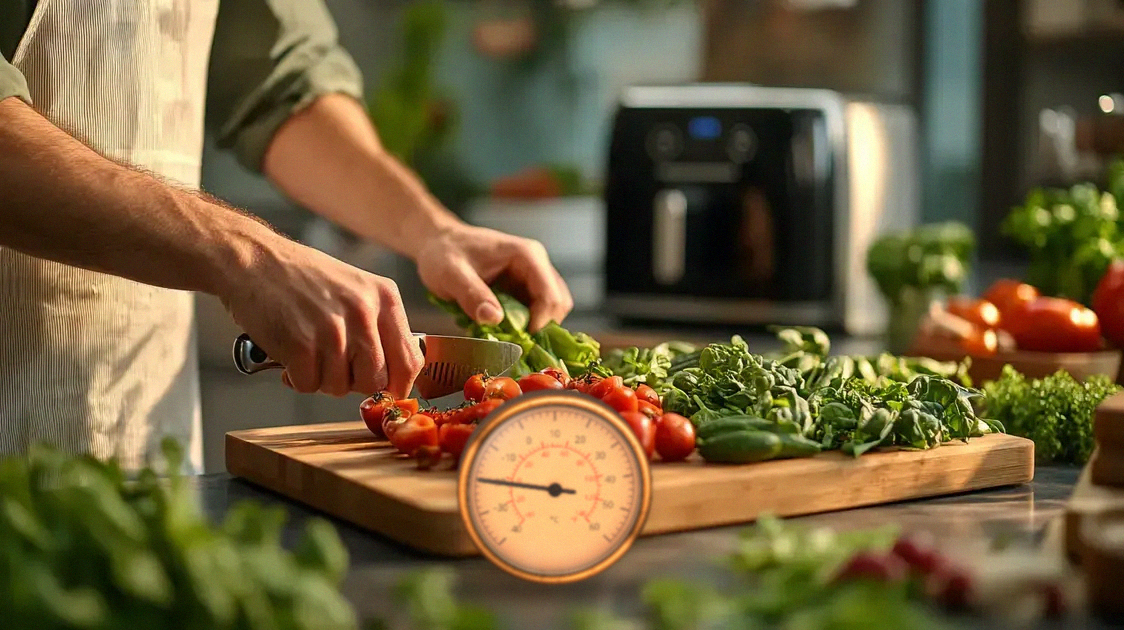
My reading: -20,°C
